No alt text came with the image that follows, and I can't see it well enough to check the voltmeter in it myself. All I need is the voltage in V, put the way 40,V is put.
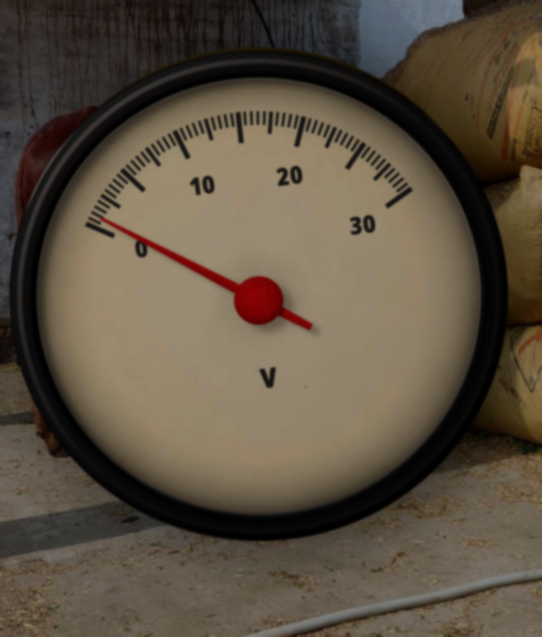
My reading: 1,V
